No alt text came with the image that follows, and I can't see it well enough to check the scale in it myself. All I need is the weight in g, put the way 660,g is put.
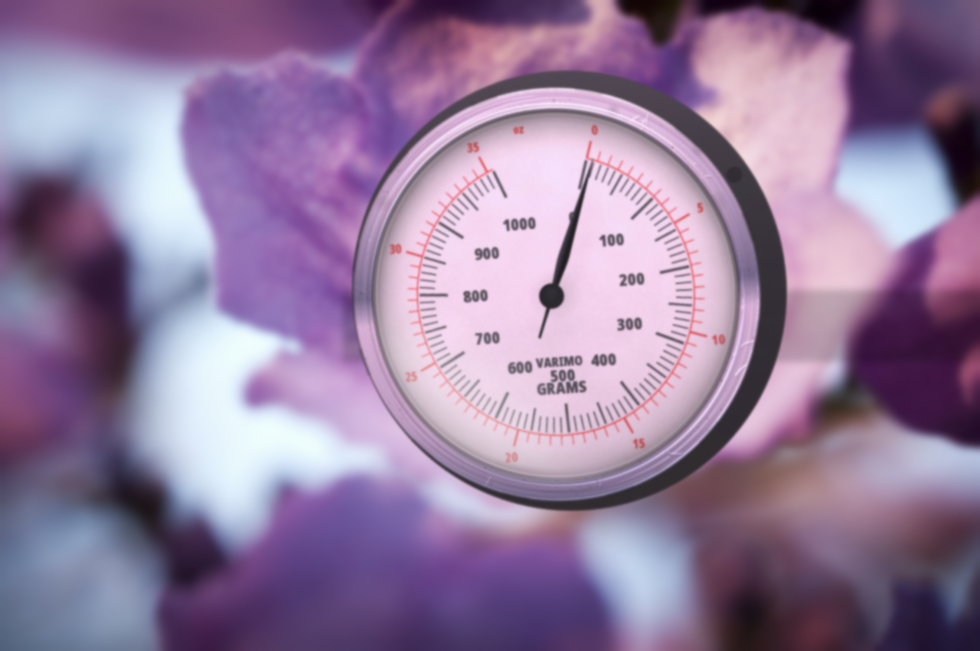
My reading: 10,g
